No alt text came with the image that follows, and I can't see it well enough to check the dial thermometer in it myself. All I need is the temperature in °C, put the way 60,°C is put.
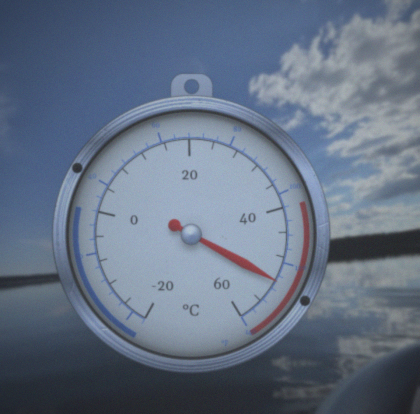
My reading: 52,°C
